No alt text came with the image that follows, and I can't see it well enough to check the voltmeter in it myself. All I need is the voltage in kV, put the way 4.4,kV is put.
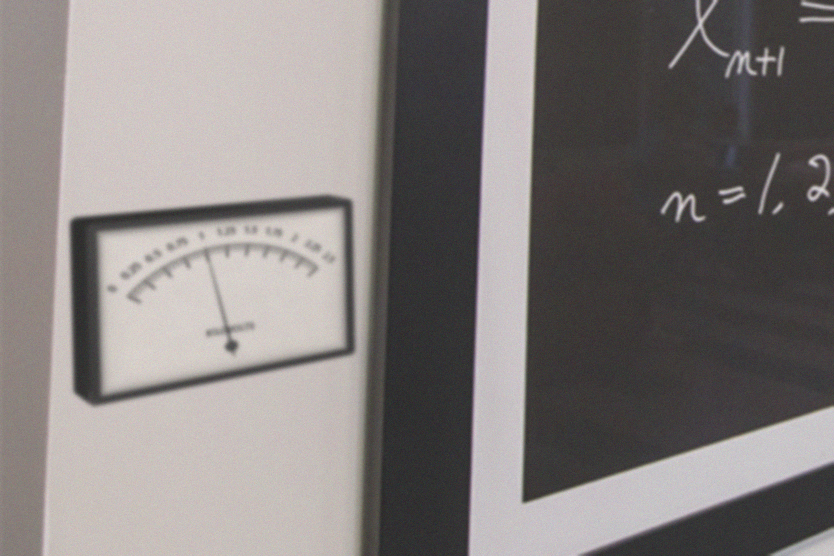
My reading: 1,kV
